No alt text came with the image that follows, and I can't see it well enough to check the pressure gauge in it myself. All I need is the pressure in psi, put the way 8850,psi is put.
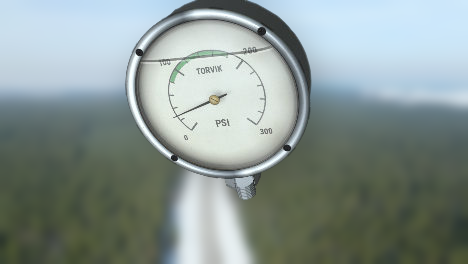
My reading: 30,psi
